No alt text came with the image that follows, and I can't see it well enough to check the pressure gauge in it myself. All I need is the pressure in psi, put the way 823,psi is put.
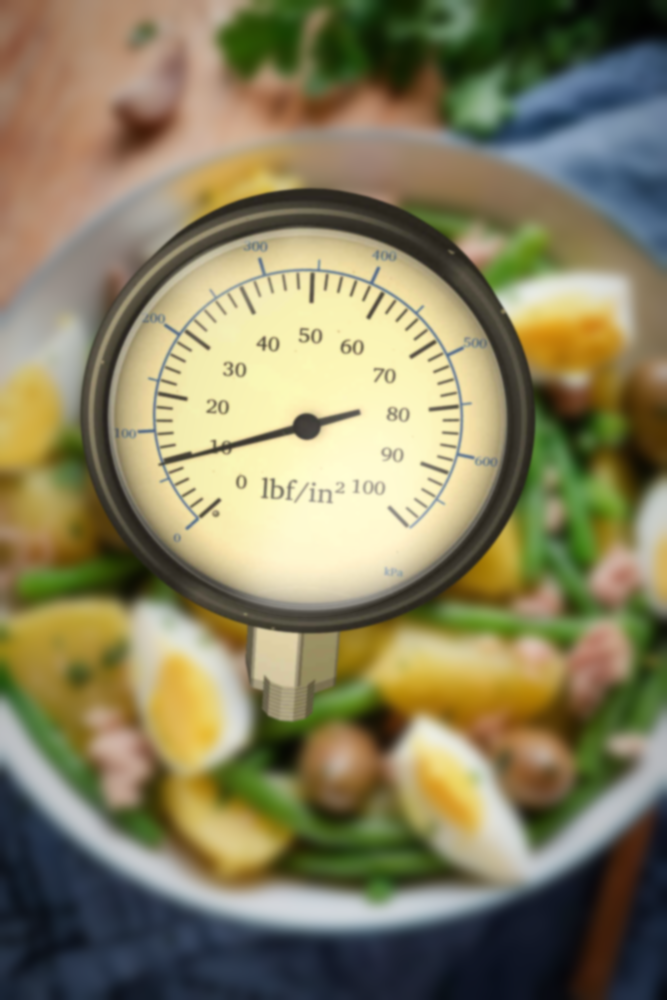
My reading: 10,psi
